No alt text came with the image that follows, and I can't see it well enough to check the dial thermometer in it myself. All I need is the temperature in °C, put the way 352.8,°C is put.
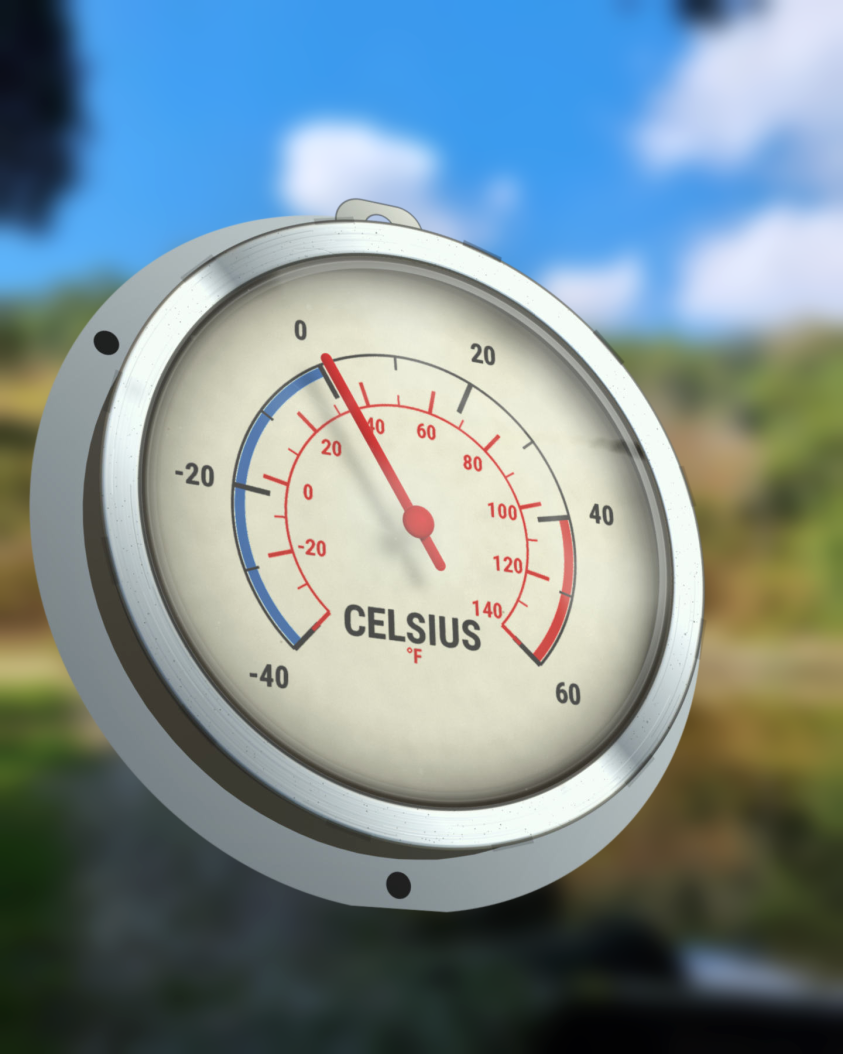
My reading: 0,°C
